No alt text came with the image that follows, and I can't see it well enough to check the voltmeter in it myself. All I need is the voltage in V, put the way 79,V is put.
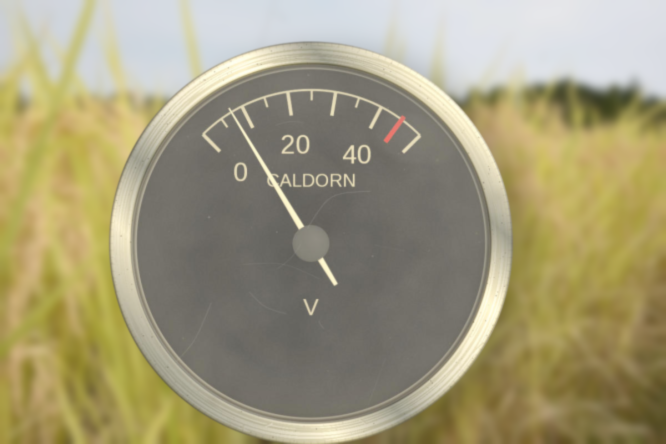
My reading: 7.5,V
